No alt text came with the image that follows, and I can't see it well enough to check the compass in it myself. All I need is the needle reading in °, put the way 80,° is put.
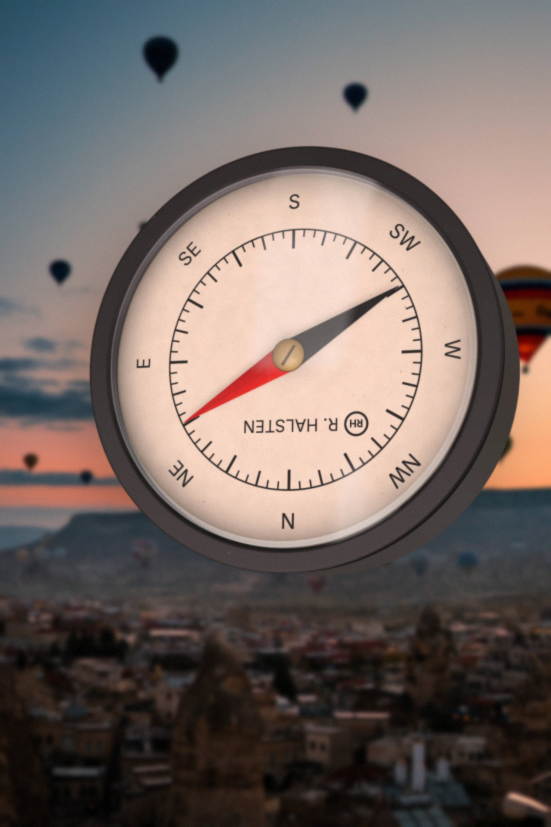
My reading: 60,°
